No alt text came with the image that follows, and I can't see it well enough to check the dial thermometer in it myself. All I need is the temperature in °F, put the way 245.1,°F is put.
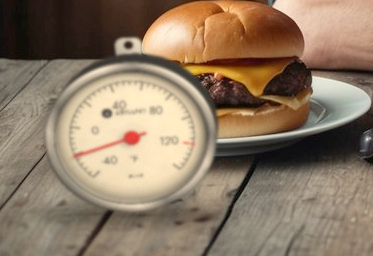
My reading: -20,°F
